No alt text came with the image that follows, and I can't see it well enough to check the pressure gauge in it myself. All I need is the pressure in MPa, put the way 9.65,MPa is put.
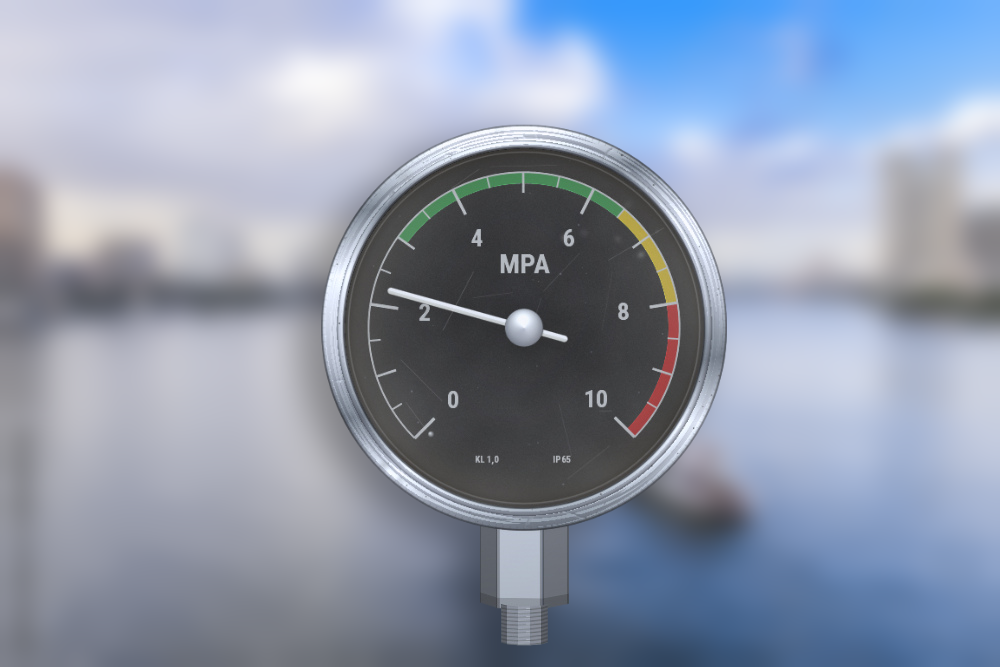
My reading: 2.25,MPa
